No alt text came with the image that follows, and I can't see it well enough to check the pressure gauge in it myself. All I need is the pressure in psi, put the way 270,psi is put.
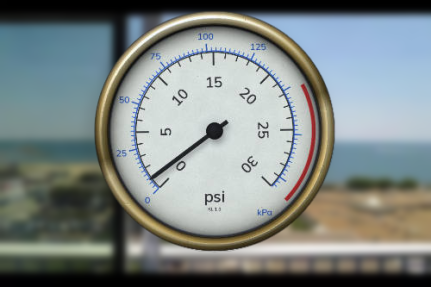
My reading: 1,psi
